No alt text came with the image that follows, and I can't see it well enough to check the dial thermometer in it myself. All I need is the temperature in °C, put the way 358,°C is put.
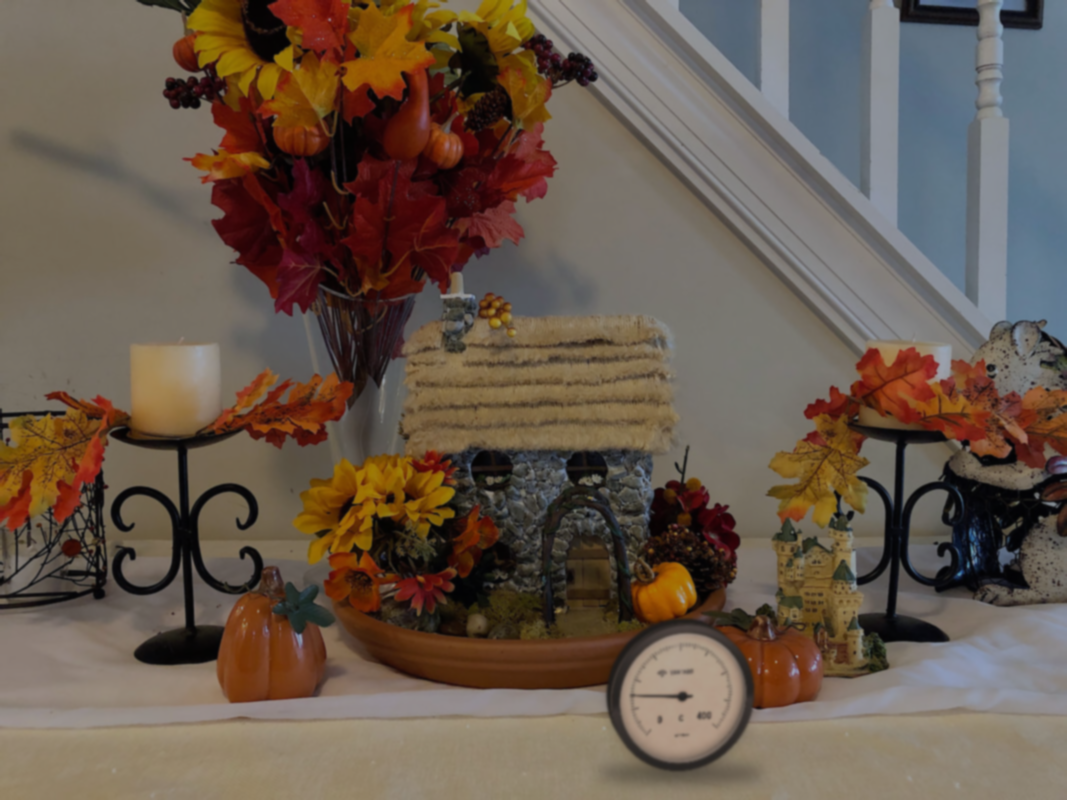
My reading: 75,°C
